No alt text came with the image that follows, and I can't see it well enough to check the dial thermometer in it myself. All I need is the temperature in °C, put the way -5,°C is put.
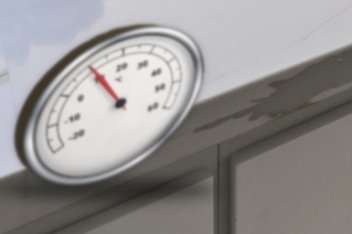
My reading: 10,°C
